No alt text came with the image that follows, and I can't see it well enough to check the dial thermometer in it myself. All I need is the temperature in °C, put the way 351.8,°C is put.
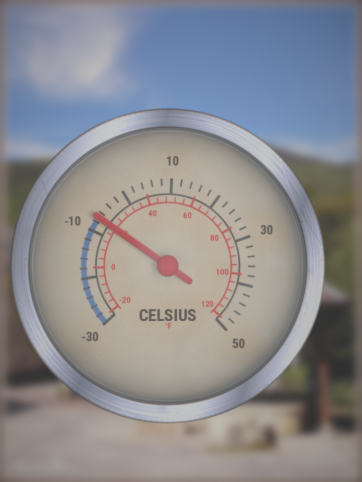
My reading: -7,°C
